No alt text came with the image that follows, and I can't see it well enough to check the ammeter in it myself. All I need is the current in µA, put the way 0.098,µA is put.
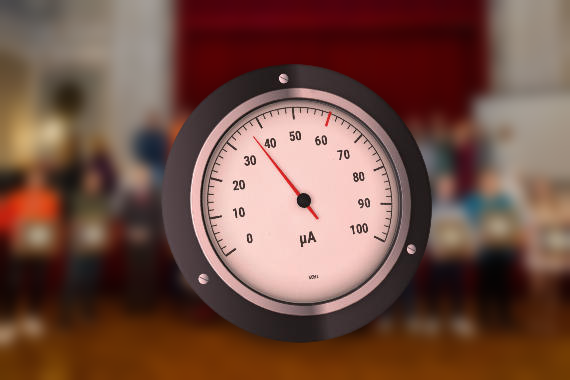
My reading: 36,µA
